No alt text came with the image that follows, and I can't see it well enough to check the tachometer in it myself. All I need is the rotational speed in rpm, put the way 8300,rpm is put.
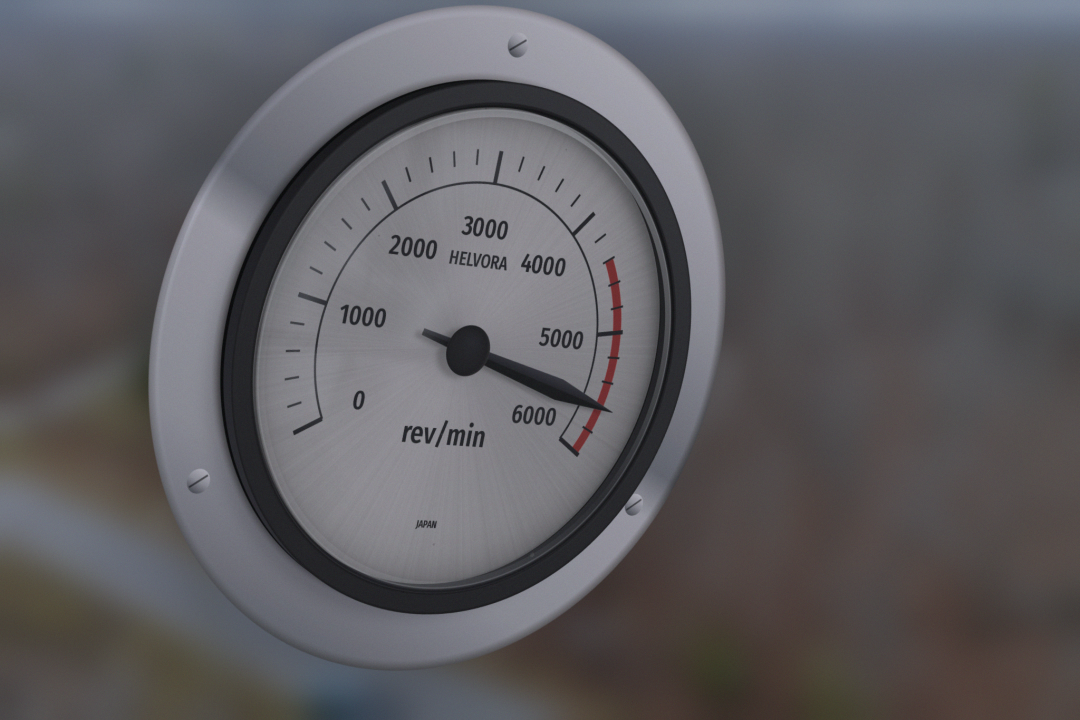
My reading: 5600,rpm
